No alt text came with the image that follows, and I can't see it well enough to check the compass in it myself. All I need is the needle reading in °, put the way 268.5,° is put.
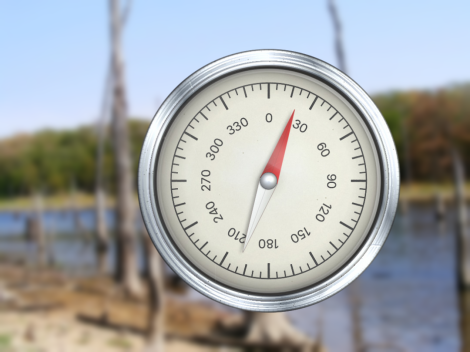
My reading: 20,°
